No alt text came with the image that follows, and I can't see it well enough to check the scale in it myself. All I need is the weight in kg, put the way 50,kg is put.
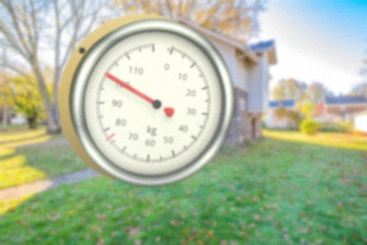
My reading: 100,kg
